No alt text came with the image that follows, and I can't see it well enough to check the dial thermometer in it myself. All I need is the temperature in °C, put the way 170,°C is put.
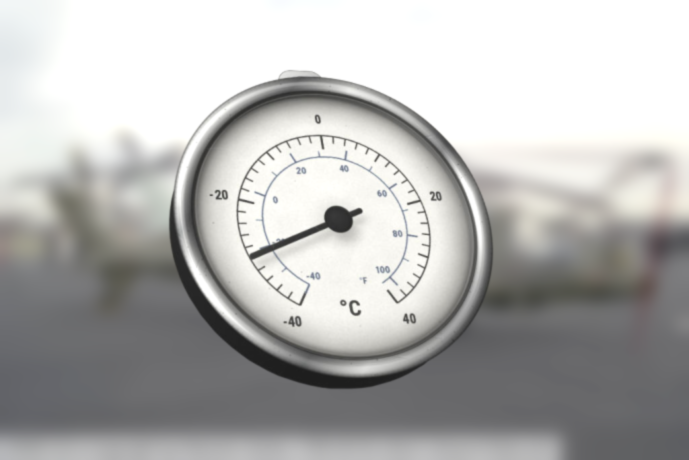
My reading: -30,°C
